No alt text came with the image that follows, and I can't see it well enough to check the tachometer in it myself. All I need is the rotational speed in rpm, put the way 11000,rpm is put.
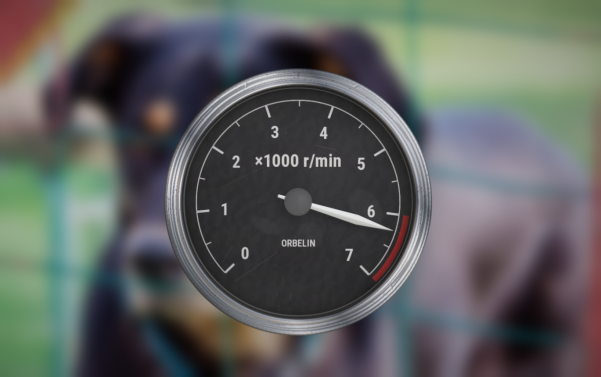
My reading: 6250,rpm
